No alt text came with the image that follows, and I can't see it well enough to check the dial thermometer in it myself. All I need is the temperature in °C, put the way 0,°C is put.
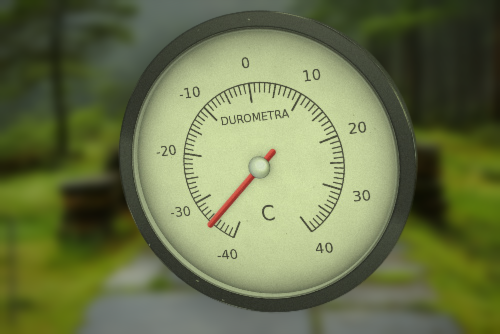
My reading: -35,°C
